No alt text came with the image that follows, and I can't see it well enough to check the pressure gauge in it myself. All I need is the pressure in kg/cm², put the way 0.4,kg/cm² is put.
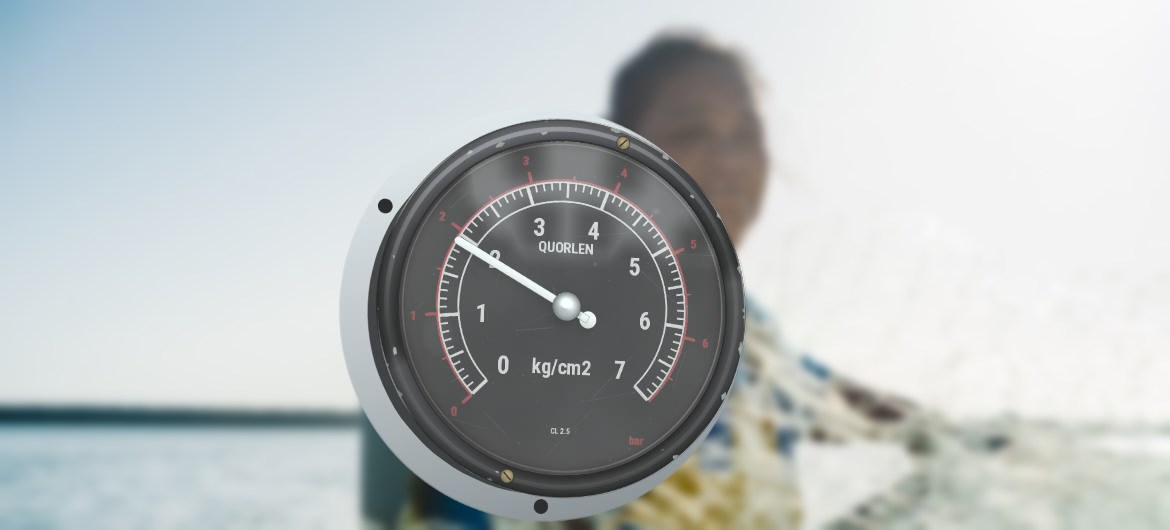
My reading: 1.9,kg/cm²
